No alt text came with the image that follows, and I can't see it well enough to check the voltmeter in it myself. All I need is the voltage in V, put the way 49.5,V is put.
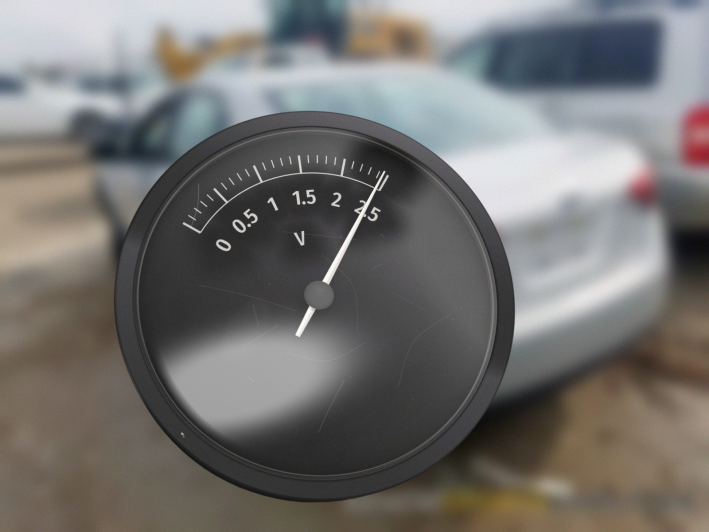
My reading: 2.45,V
